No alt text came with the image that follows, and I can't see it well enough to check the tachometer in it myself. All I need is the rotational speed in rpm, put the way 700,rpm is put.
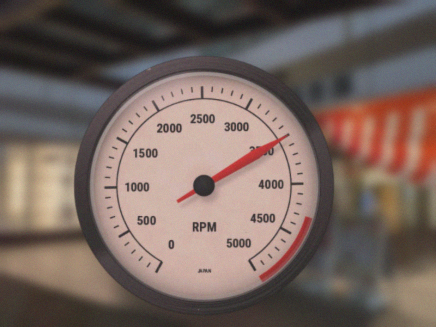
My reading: 3500,rpm
